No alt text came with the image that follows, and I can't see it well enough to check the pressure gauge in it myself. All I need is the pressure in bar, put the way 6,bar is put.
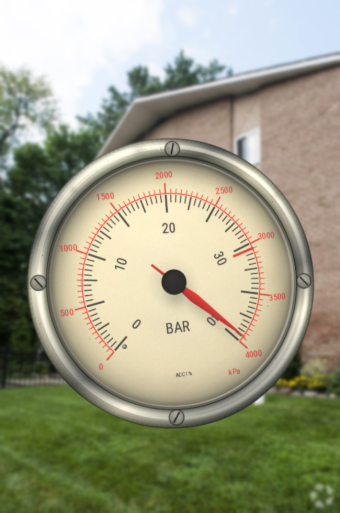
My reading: 39.5,bar
